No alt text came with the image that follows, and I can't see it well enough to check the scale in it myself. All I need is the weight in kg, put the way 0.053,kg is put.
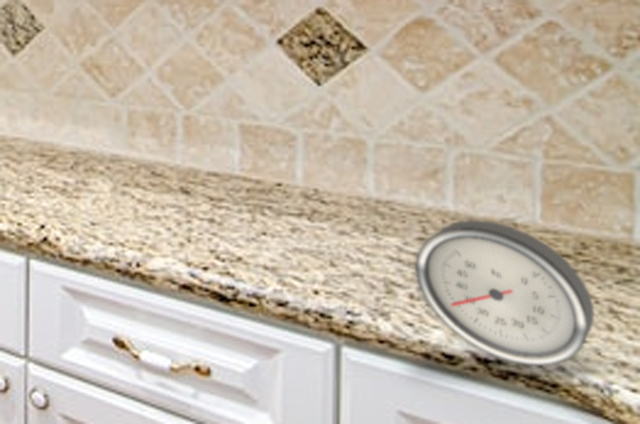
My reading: 35,kg
